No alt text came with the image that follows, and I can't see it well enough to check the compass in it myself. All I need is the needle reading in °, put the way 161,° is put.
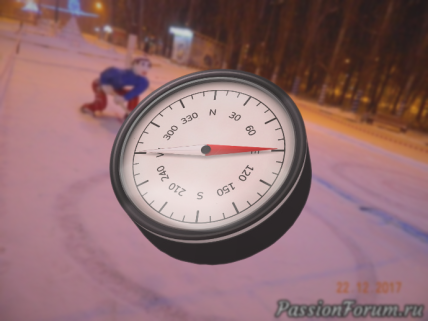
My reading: 90,°
